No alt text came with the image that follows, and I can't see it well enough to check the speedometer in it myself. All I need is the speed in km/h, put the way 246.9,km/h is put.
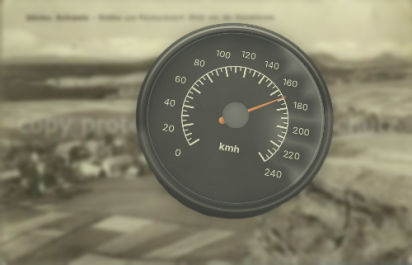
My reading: 170,km/h
